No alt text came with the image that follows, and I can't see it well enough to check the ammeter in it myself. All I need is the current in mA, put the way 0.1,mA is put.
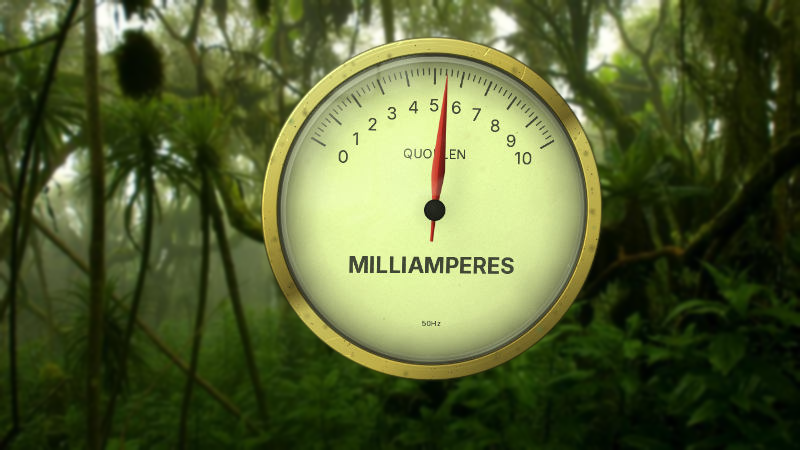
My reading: 5.4,mA
